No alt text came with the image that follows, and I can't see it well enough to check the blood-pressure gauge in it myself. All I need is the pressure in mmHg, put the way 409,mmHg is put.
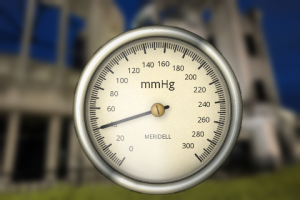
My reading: 40,mmHg
